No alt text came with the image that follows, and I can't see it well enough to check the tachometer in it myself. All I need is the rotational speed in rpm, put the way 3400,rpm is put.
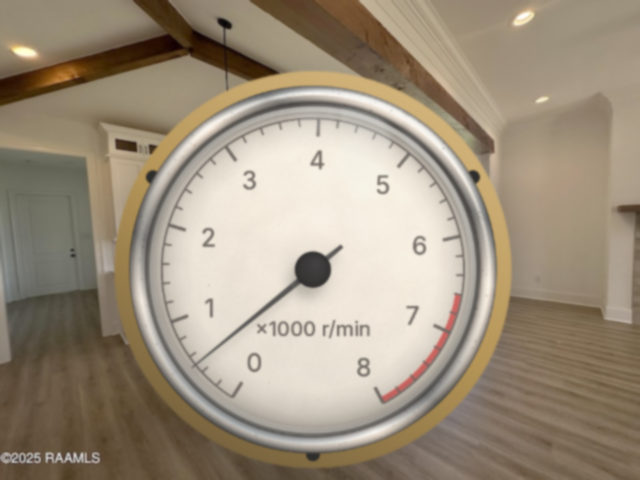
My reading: 500,rpm
